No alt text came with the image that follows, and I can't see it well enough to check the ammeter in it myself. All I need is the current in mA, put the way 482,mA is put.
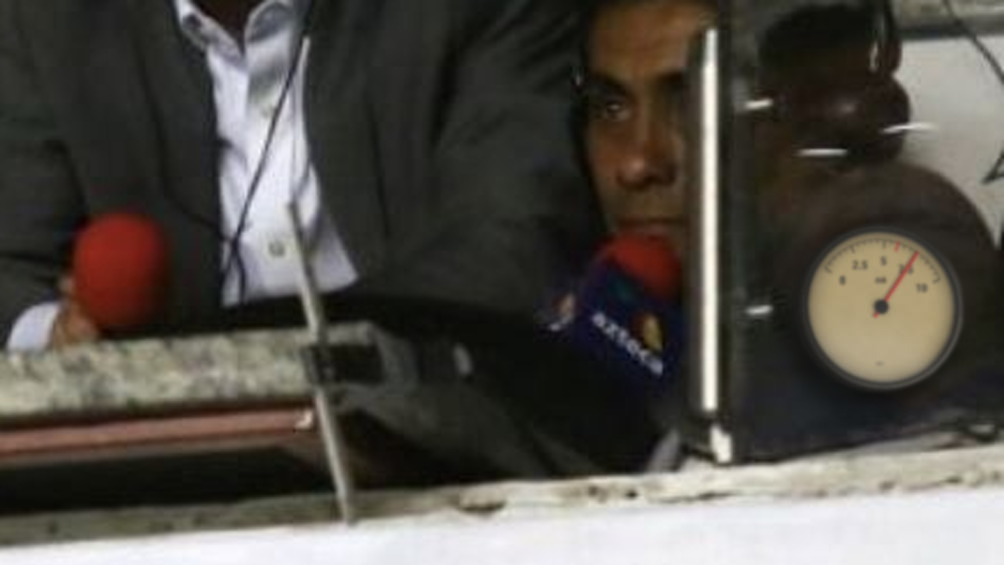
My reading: 7.5,mA
